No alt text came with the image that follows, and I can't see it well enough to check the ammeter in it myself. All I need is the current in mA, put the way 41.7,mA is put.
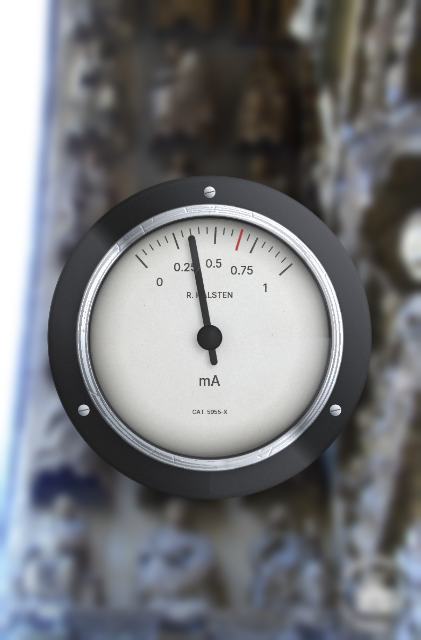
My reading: 0.35,mA
